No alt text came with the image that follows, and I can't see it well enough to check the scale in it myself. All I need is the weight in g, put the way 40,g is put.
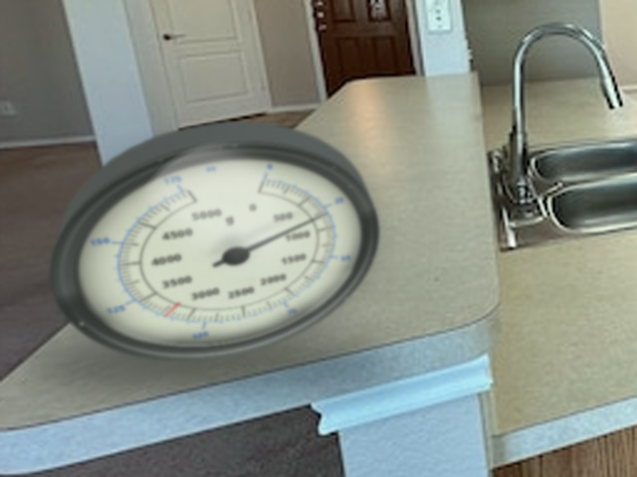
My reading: 750,g
